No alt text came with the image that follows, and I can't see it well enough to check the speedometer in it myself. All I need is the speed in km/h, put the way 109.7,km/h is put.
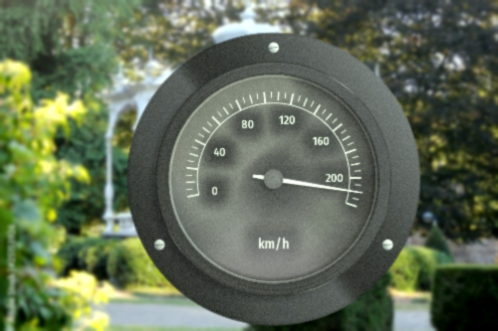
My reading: 210,km/h
